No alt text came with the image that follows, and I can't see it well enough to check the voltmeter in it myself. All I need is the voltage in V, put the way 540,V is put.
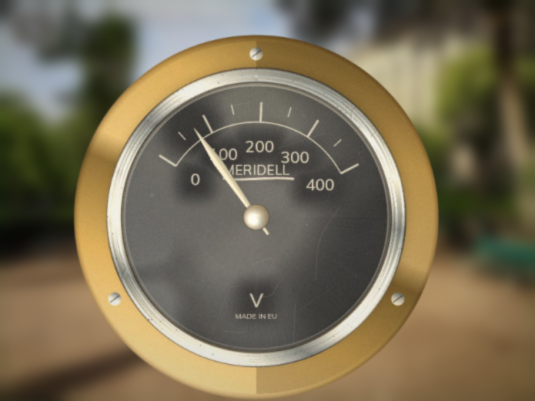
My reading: 75,V
